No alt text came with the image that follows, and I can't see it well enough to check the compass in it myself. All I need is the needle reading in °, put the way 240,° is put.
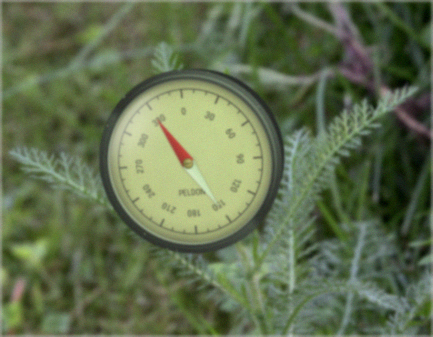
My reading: 330,°
